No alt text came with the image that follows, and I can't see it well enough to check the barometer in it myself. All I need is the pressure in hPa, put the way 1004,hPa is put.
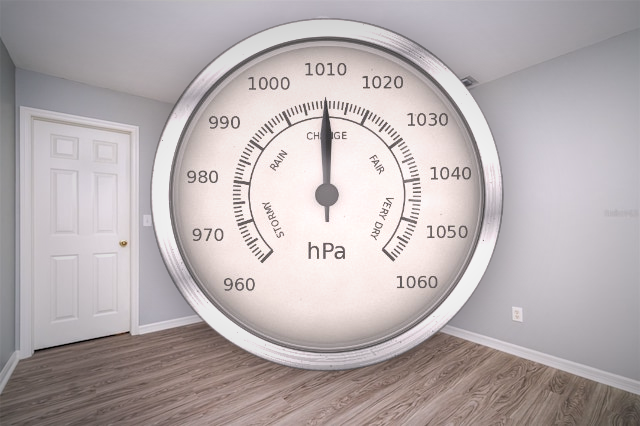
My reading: 1010,hPa
